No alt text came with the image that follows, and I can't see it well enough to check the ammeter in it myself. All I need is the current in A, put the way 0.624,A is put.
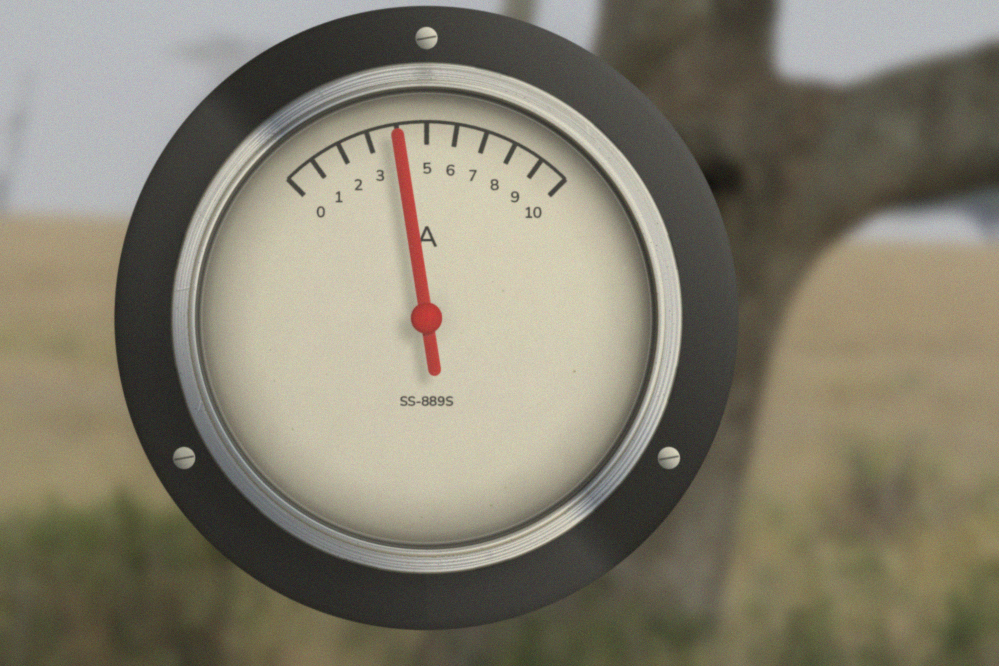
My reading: 4,A
